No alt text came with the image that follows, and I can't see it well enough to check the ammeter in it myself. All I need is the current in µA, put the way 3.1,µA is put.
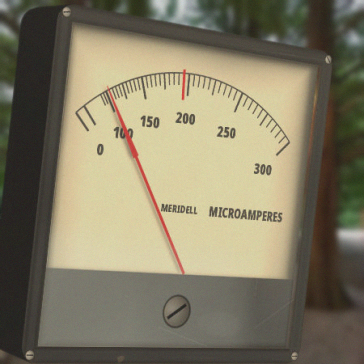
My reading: 100,µA
